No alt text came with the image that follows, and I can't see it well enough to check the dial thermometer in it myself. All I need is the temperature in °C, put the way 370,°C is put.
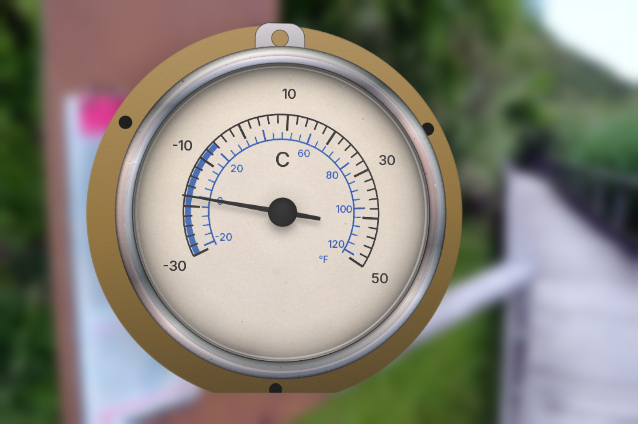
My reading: -18,°C
